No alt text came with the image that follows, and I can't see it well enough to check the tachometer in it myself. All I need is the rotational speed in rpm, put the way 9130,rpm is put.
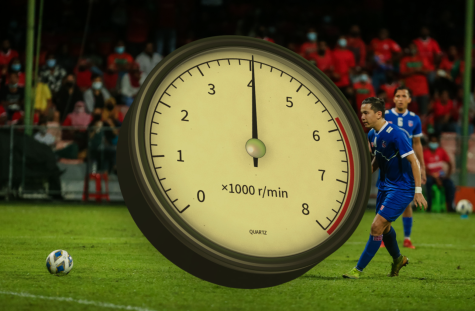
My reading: 4000,rpm
